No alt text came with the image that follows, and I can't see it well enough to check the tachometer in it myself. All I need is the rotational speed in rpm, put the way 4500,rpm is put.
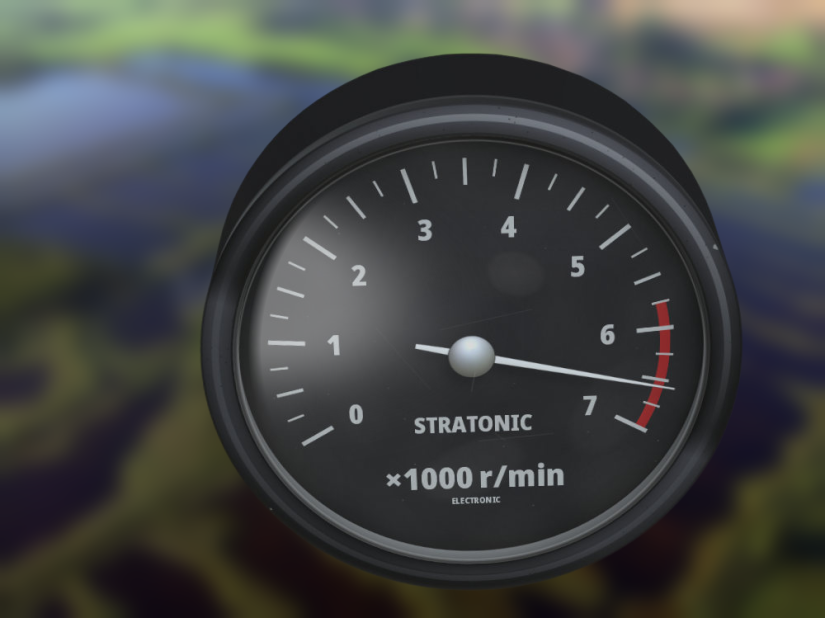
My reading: 6500,rpm
